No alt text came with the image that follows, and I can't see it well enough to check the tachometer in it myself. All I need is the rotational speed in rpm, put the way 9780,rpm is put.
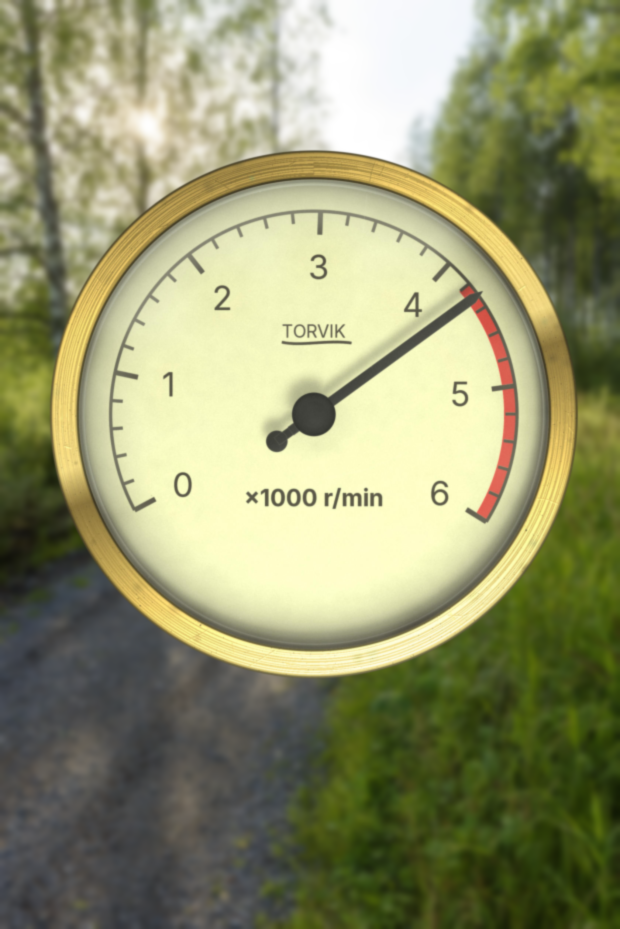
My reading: 4300,rpm
